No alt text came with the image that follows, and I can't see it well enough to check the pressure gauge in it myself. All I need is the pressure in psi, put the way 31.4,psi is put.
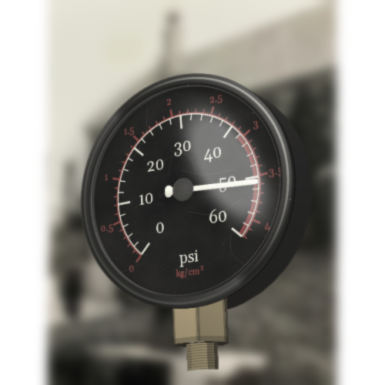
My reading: 51,psi
